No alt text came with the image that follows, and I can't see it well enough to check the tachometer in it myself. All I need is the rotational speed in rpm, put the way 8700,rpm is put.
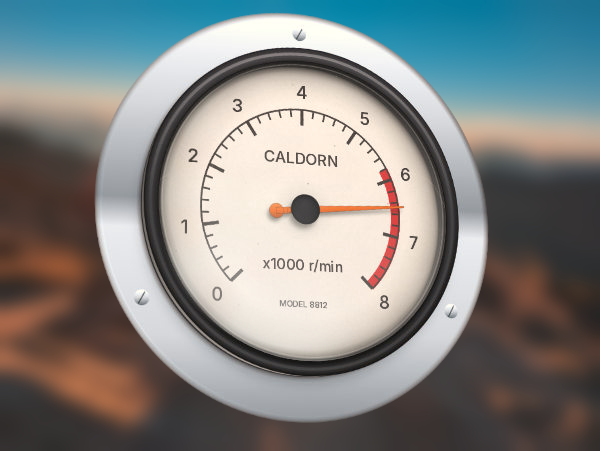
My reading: 6500,rpm
